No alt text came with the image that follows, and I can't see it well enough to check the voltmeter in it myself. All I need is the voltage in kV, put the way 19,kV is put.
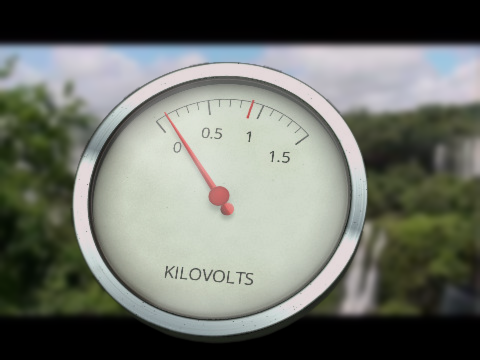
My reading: 0.1,kV
